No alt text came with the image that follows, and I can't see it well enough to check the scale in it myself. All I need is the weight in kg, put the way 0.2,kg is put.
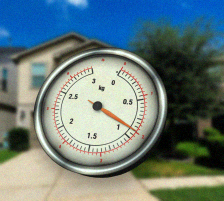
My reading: 0.9,kg
